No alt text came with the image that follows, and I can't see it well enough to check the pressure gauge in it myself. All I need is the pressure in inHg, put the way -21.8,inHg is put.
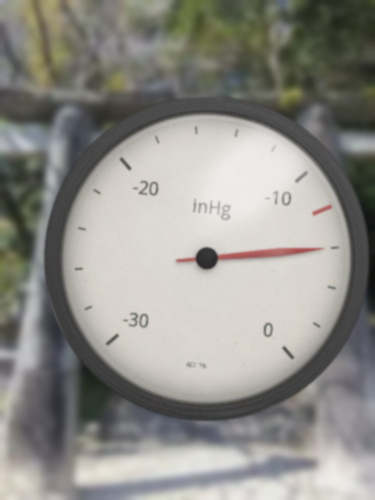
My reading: -6,inHg
